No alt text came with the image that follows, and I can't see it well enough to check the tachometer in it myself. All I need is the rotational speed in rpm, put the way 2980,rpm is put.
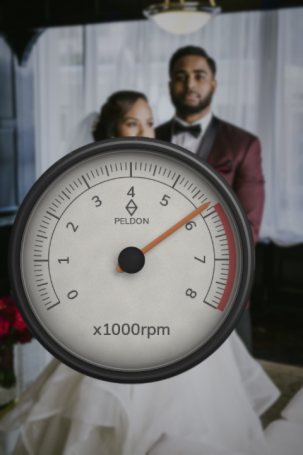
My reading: 5800,rpm
